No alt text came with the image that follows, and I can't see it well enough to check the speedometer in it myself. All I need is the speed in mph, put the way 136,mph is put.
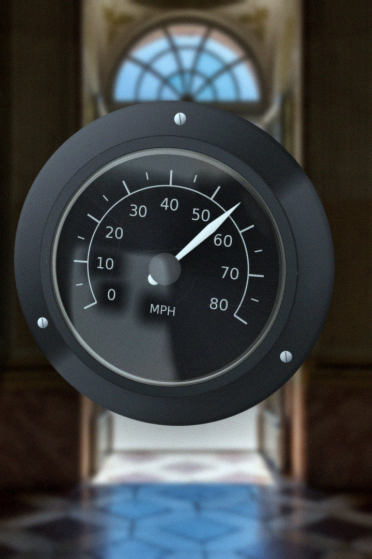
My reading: 55,mph
